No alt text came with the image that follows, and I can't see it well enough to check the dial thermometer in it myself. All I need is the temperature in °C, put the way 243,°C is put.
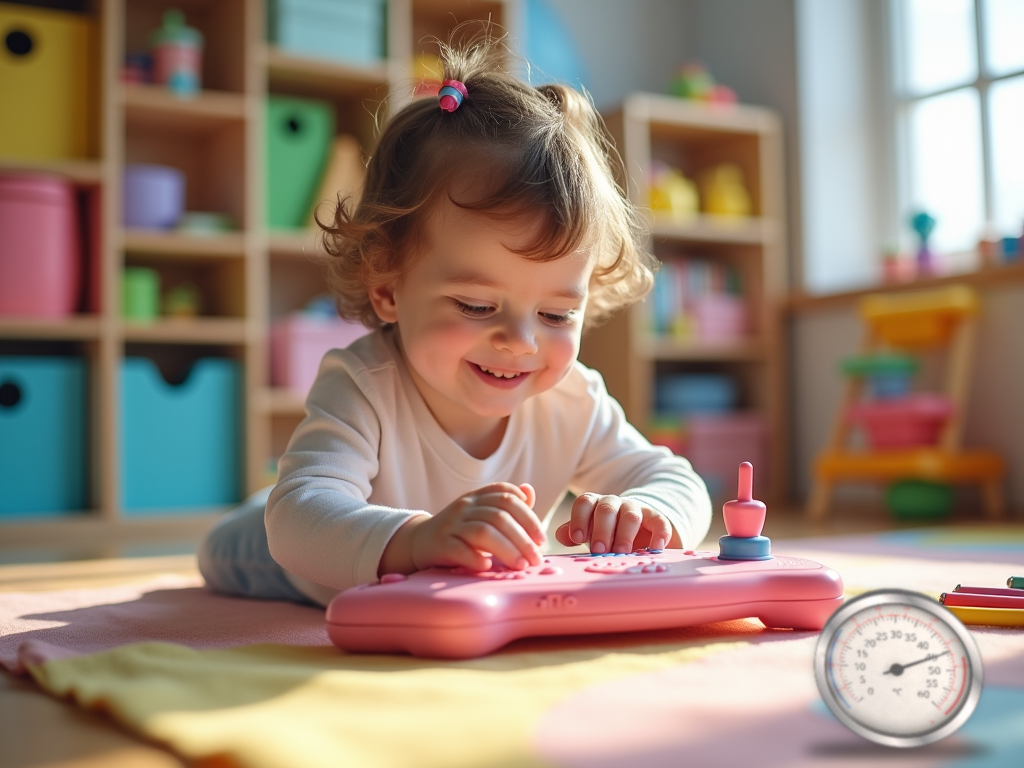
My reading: 45,°C
